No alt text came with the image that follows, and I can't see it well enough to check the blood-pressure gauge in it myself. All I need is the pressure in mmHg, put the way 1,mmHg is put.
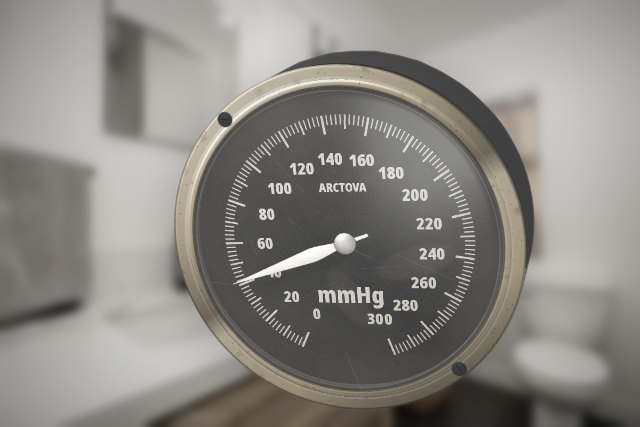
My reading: 42,mmHg
